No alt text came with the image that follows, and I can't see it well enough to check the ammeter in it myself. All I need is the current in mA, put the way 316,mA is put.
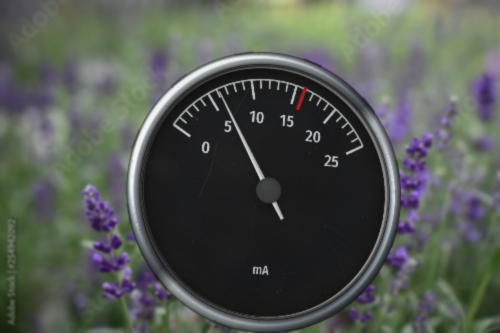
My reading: 6,mA
